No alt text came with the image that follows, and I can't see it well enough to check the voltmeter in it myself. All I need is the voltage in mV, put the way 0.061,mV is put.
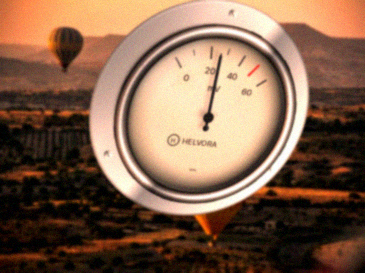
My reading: 25,mV
